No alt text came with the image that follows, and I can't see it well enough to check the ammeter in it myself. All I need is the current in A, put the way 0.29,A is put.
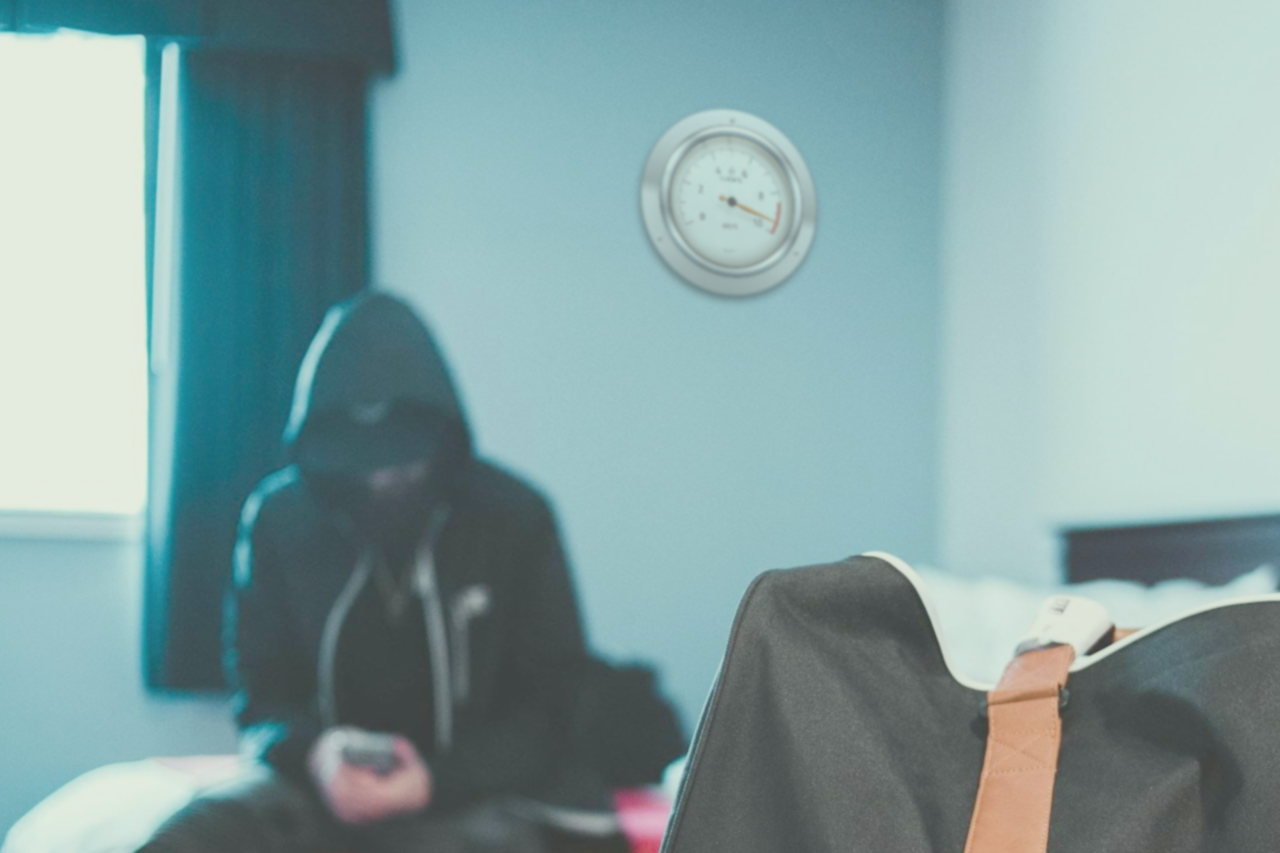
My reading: 9.5,A
